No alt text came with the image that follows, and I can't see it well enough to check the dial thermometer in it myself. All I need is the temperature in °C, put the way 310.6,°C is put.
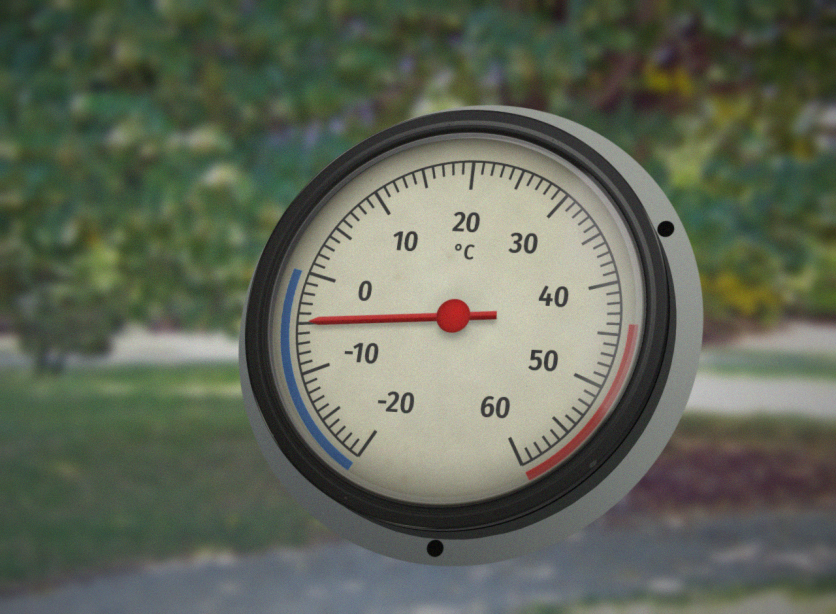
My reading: -5,°C
